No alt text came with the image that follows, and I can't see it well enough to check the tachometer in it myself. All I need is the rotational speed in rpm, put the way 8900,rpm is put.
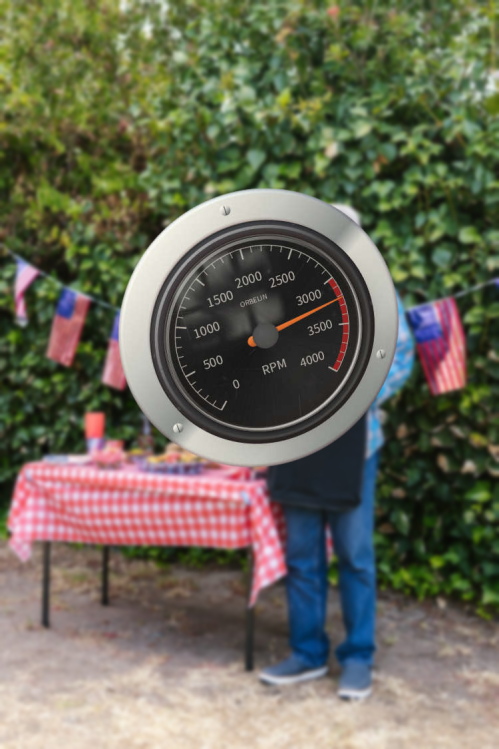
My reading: 3200,rpm
